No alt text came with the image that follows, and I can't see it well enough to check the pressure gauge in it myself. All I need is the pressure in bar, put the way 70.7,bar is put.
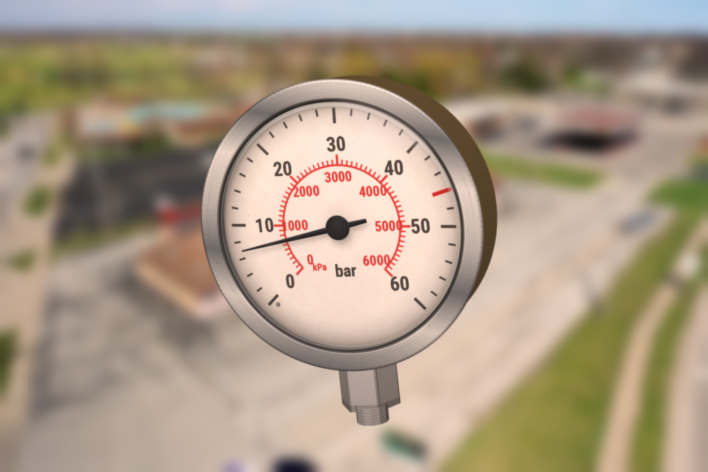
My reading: 7,bar
